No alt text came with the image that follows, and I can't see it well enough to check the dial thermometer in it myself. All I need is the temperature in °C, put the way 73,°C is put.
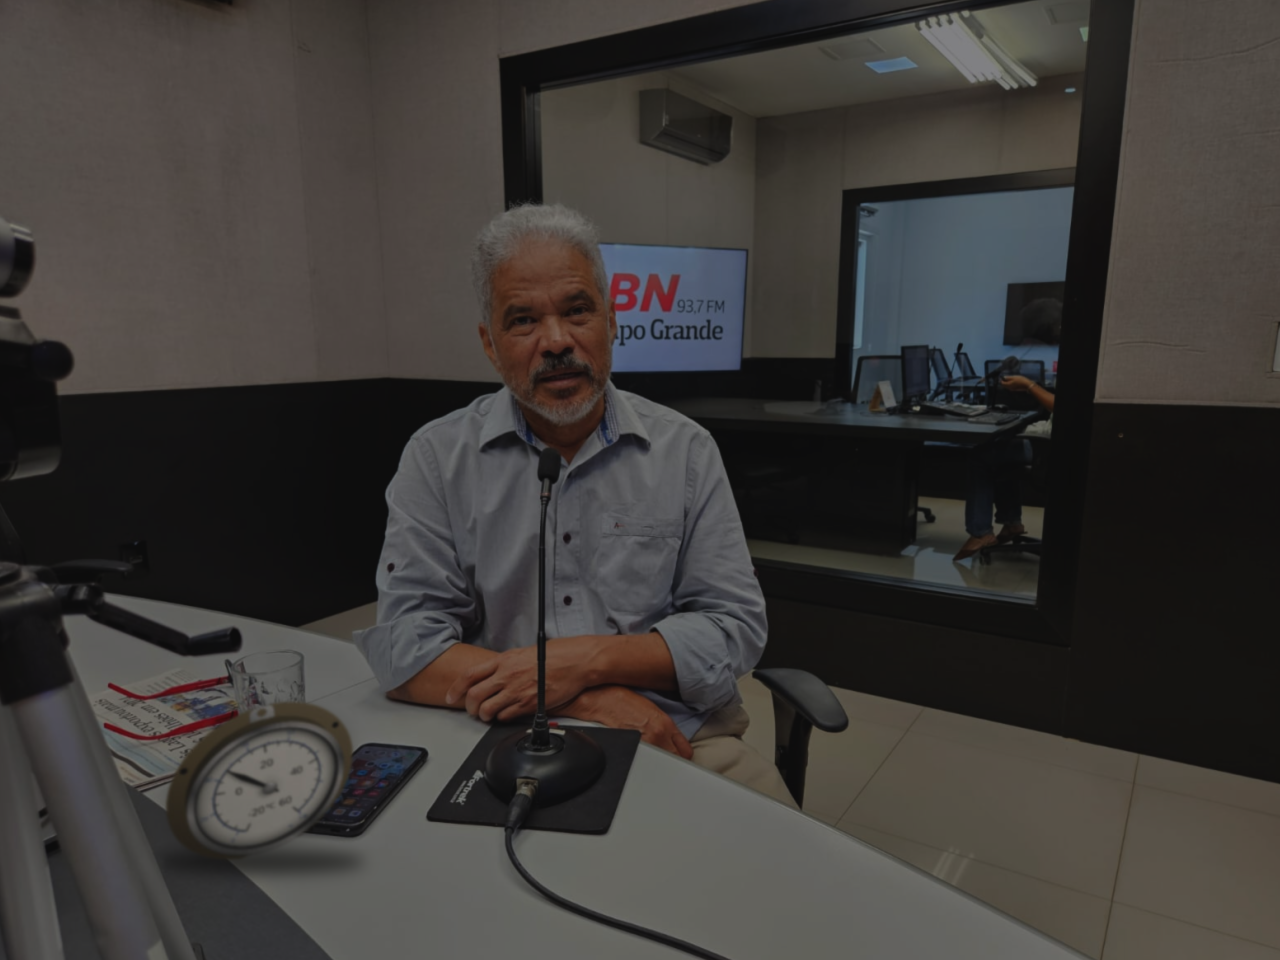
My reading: 8,°C
